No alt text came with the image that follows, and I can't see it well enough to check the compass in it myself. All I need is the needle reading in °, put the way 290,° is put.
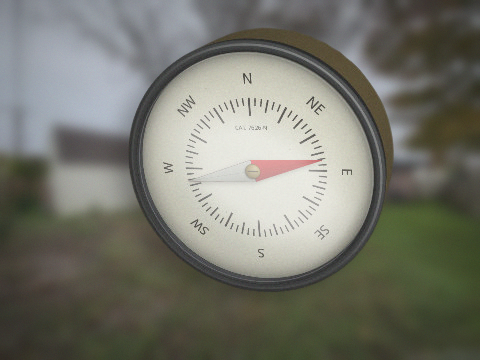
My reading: 80,°
